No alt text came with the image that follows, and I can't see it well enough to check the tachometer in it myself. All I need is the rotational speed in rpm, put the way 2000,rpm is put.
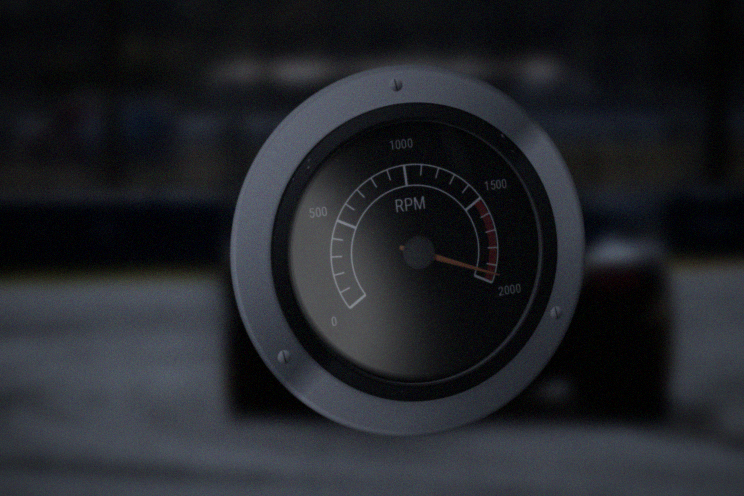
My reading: 1950,rpm
